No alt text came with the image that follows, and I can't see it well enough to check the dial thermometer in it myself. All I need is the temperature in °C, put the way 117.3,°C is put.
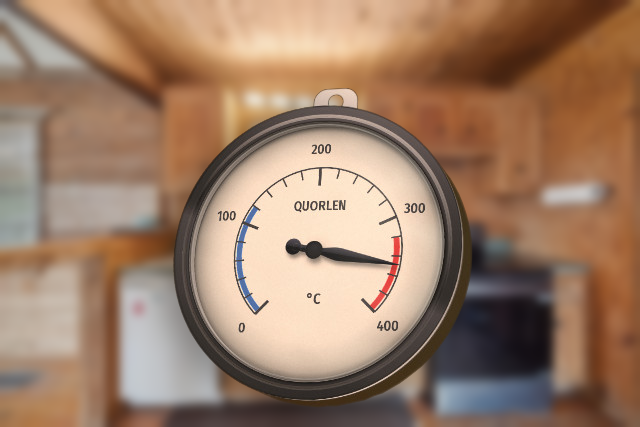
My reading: 350,°C
